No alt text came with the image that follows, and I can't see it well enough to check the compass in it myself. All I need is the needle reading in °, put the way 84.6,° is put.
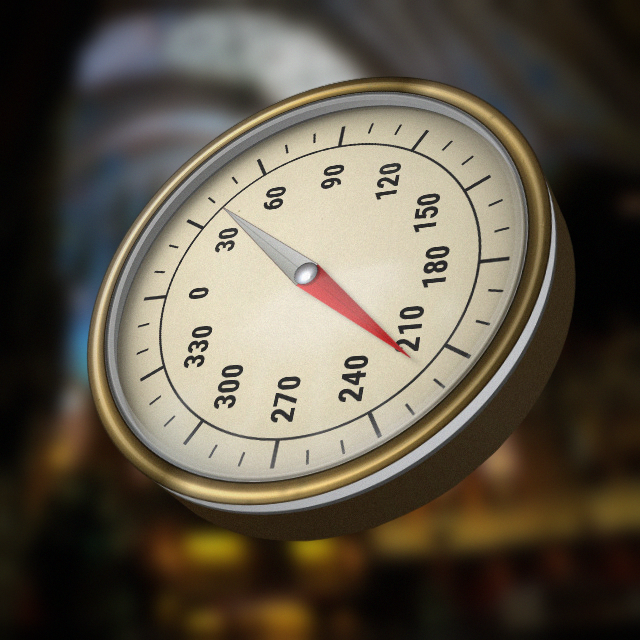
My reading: 220,°
